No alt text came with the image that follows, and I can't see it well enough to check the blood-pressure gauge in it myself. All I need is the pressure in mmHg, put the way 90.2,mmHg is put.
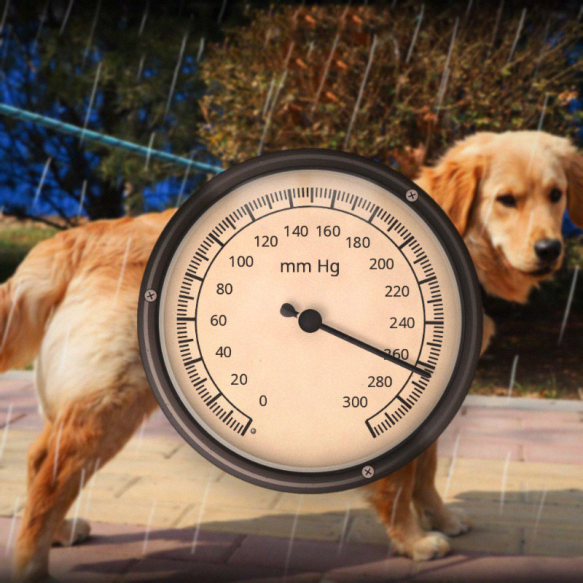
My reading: 264,mmHg
